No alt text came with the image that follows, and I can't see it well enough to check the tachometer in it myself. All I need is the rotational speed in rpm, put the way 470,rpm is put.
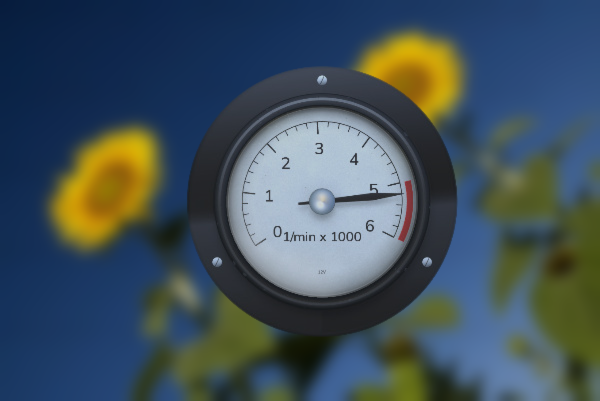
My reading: 5200,rpm
